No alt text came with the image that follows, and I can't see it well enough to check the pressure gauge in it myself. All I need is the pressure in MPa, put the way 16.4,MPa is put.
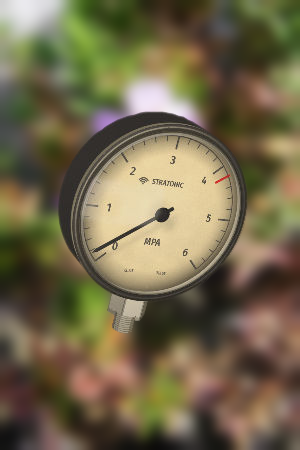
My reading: 0.2,MPa
